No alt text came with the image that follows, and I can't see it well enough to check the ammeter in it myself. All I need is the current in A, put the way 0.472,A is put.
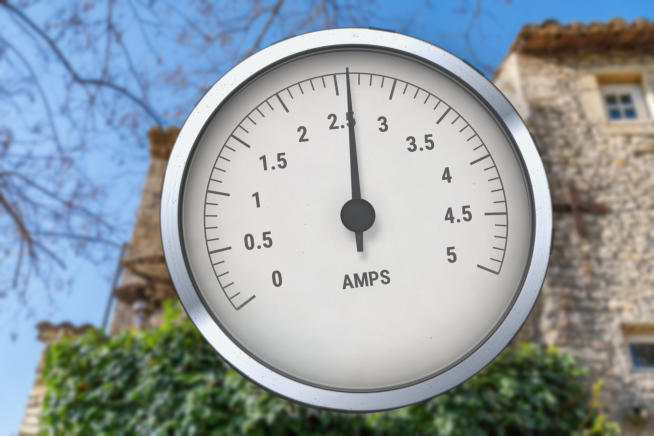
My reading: 2.6,A
